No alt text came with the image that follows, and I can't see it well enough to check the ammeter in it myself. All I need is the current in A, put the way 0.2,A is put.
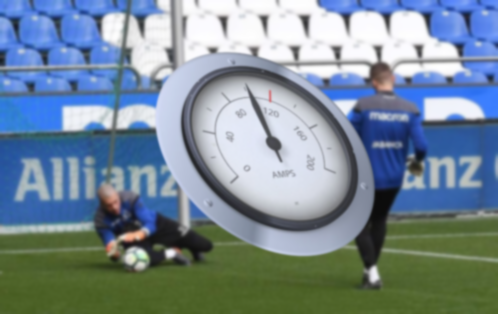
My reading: 100,A
